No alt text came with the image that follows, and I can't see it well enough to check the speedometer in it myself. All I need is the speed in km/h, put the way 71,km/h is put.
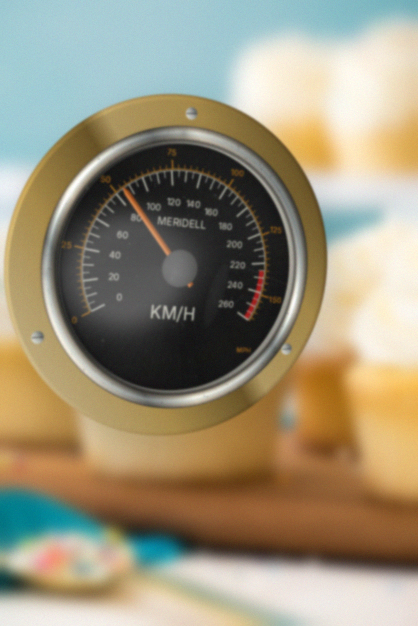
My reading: 85,km/h
